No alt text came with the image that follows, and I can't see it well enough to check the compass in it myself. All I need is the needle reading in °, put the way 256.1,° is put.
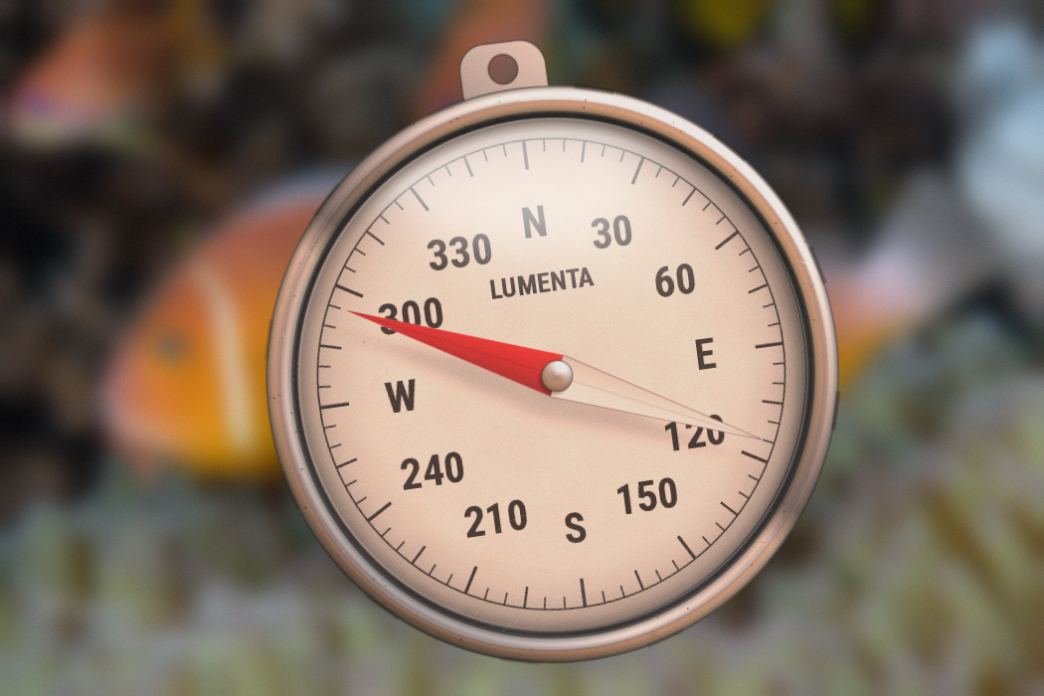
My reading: 295,°
